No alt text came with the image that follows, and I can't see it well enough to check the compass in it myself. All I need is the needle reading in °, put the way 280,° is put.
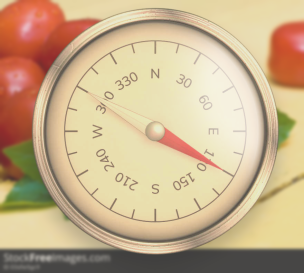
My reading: 120,°
